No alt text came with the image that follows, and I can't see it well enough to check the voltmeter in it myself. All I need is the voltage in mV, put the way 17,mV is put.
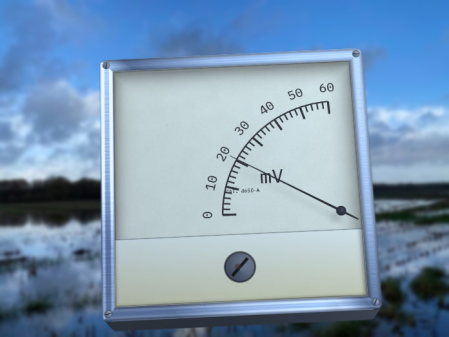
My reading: 20,mV
